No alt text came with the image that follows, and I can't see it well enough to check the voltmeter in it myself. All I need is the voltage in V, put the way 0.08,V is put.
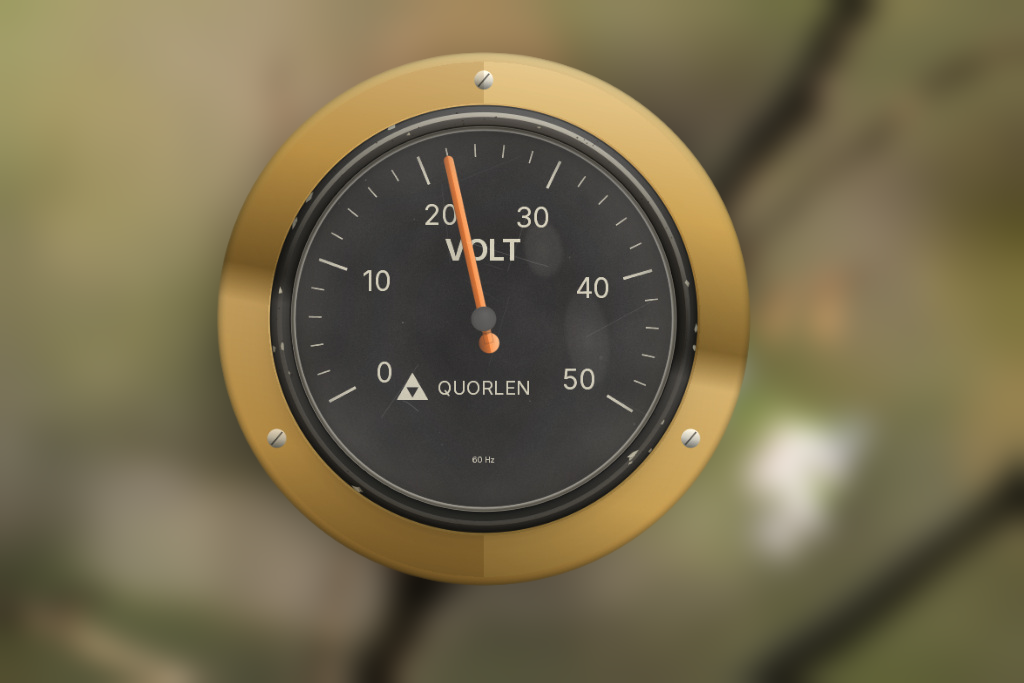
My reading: 22,V
